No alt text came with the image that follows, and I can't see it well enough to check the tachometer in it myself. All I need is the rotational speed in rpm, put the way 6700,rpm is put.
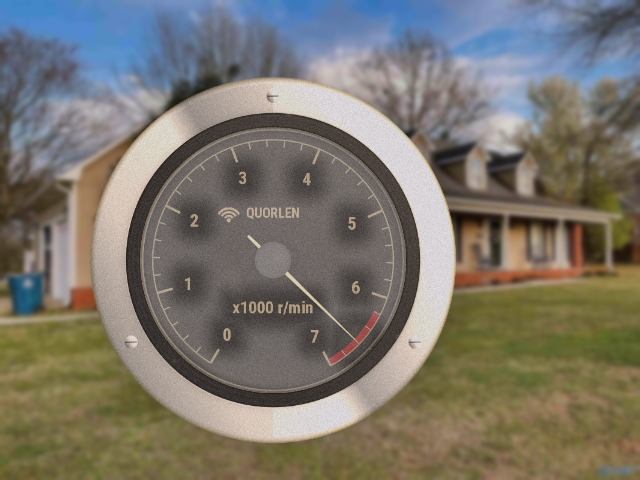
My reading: 6600,rpm
